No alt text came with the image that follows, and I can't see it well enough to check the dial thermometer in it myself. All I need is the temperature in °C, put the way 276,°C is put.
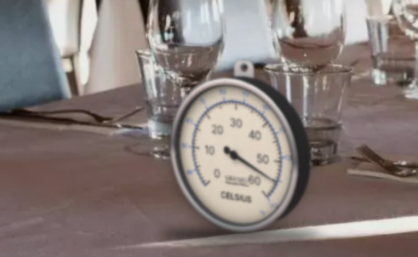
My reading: 55,°C
